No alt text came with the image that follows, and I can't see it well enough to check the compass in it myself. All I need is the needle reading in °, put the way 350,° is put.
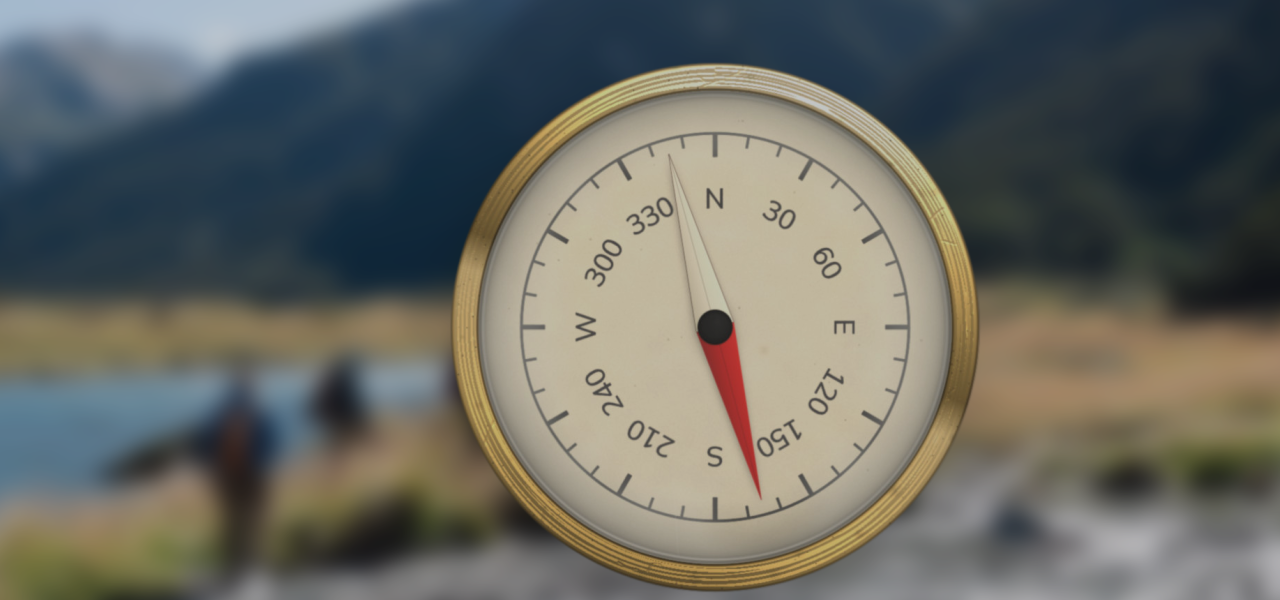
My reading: 165,°
